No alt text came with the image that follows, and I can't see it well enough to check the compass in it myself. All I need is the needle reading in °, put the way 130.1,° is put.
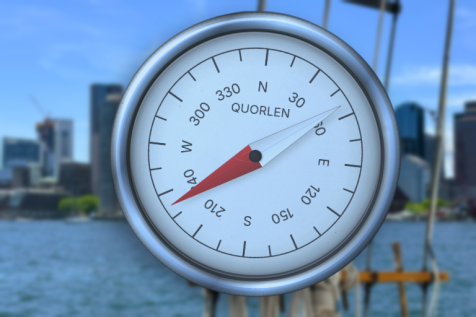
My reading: 232.5,°
